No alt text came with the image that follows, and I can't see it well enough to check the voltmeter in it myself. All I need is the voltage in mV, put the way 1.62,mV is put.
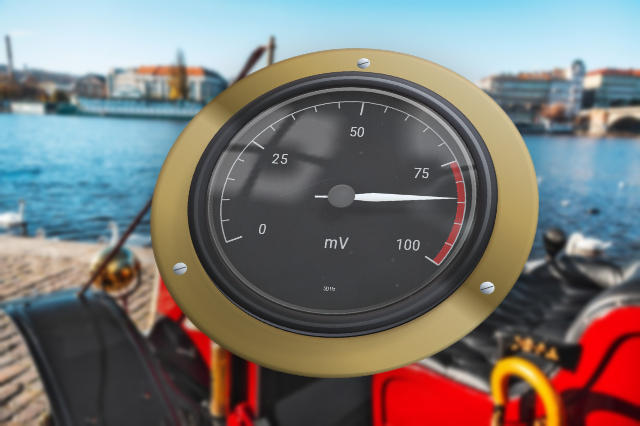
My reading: 85,mV
